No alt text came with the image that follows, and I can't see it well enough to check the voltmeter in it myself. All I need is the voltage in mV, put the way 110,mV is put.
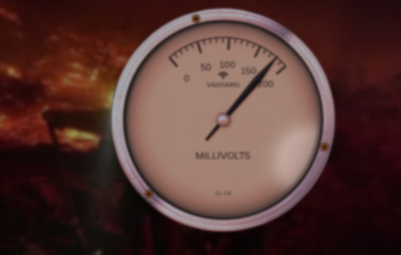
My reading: 180,mV
